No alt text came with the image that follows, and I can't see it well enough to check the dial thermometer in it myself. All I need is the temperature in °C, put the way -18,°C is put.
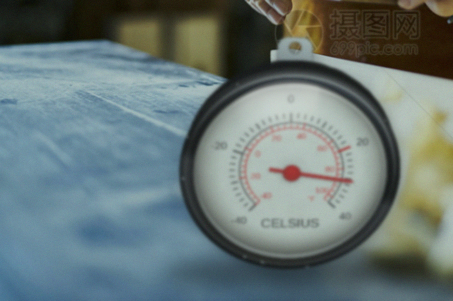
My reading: 30,°C
